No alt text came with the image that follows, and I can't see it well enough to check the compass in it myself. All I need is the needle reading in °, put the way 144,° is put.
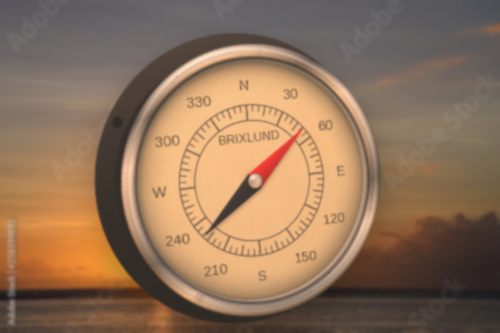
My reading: 50,°
